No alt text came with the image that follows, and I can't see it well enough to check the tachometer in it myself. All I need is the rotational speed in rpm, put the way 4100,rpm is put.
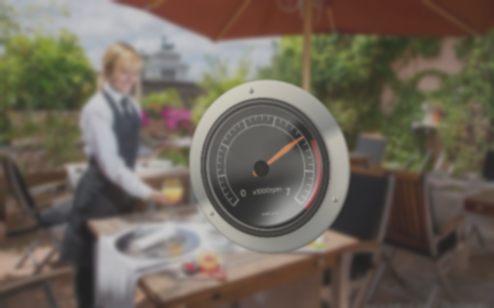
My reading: 5000,rpm
